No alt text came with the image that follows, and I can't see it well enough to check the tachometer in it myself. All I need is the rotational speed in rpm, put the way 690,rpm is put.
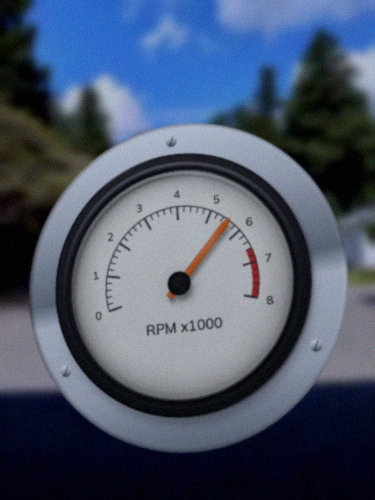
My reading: 5600,rpm
